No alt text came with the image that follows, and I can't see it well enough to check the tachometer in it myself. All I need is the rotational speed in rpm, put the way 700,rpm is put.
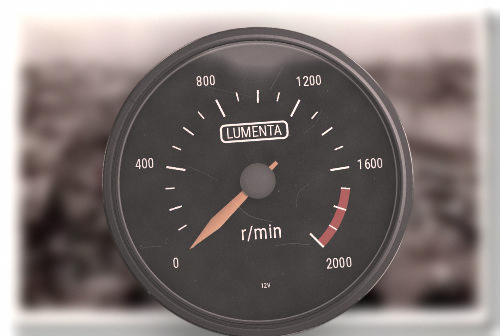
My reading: 0,rpm
